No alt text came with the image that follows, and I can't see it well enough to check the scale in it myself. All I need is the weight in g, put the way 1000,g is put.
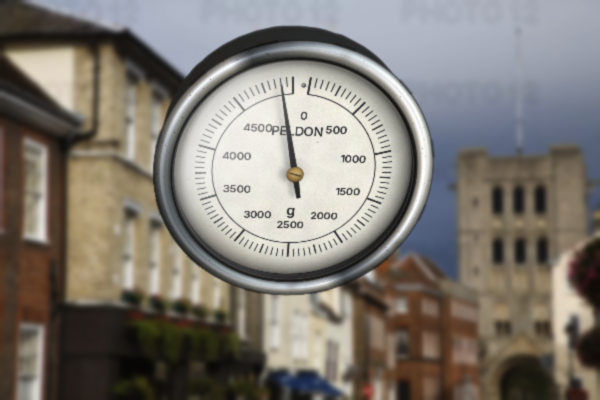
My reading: 4900,g
